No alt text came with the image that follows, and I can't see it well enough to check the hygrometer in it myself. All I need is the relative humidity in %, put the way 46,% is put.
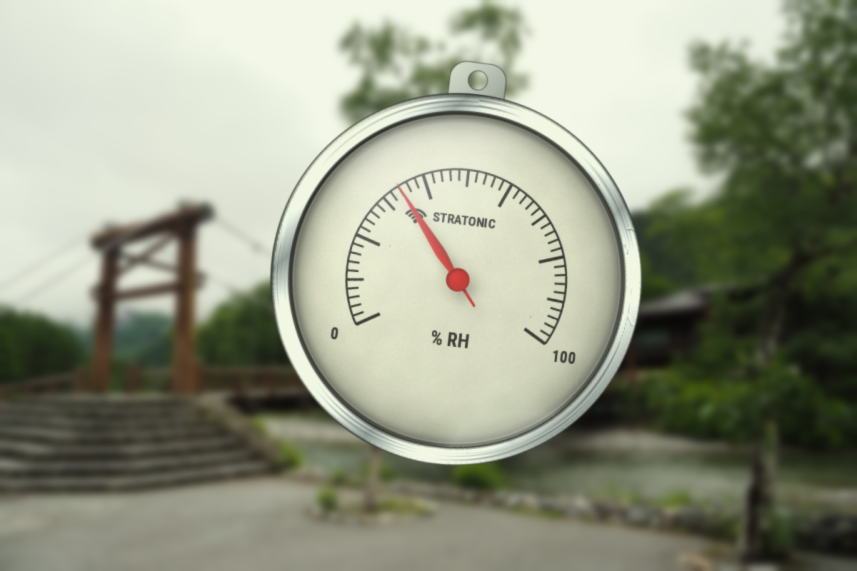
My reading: 34,%
